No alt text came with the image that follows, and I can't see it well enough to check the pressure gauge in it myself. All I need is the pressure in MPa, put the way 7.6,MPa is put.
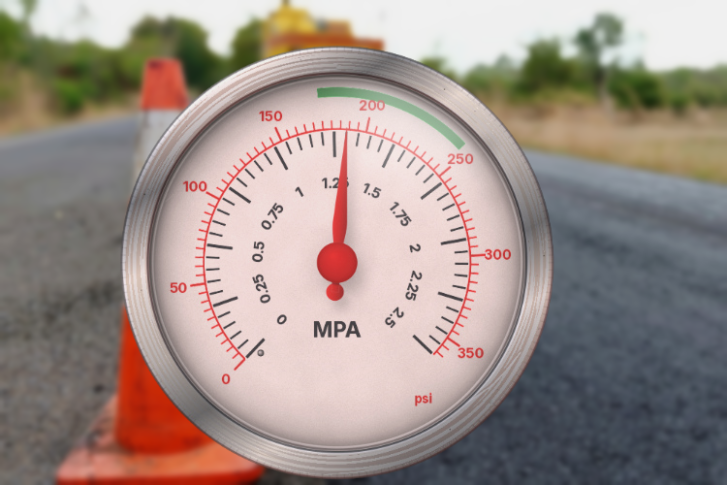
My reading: 1.3,MPa
